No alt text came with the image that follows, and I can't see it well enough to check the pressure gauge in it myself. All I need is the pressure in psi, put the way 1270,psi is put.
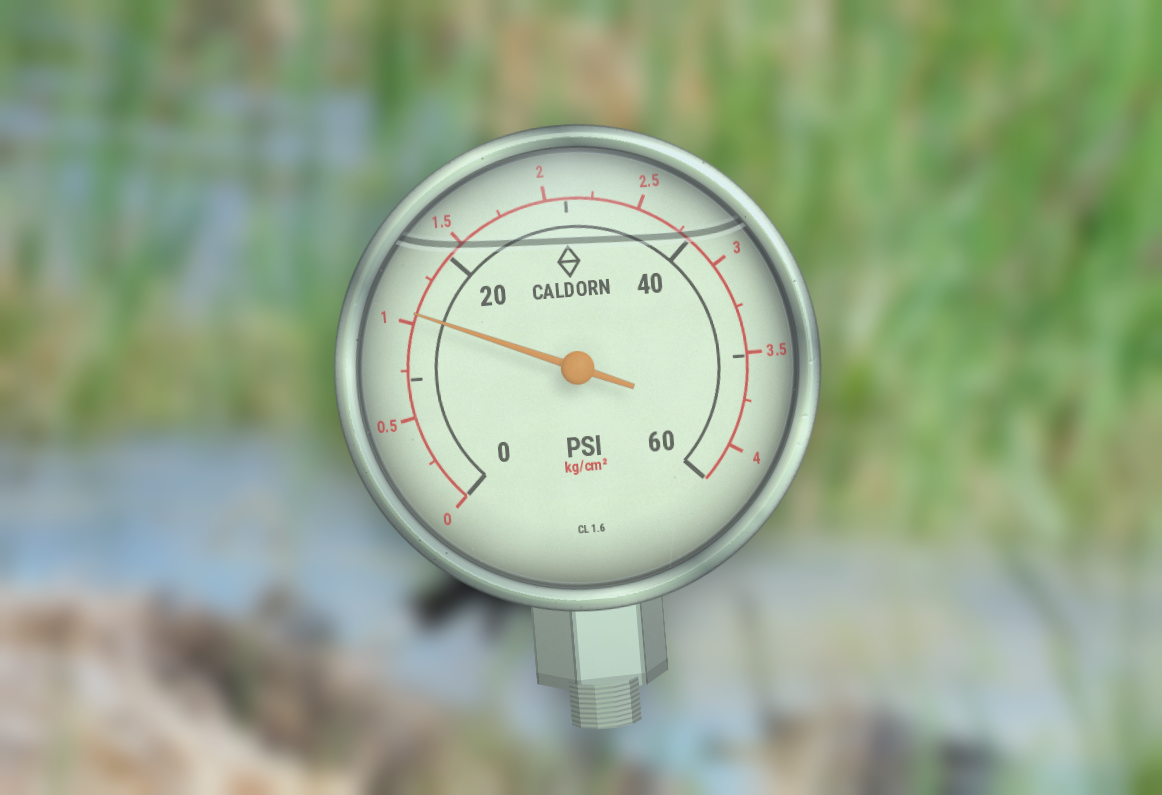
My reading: 15,psi
